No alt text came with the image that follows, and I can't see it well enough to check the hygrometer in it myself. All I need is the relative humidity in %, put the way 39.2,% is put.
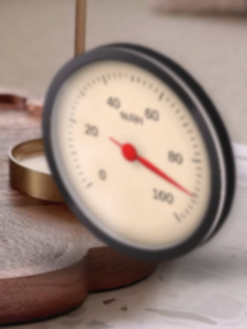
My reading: 90,%
